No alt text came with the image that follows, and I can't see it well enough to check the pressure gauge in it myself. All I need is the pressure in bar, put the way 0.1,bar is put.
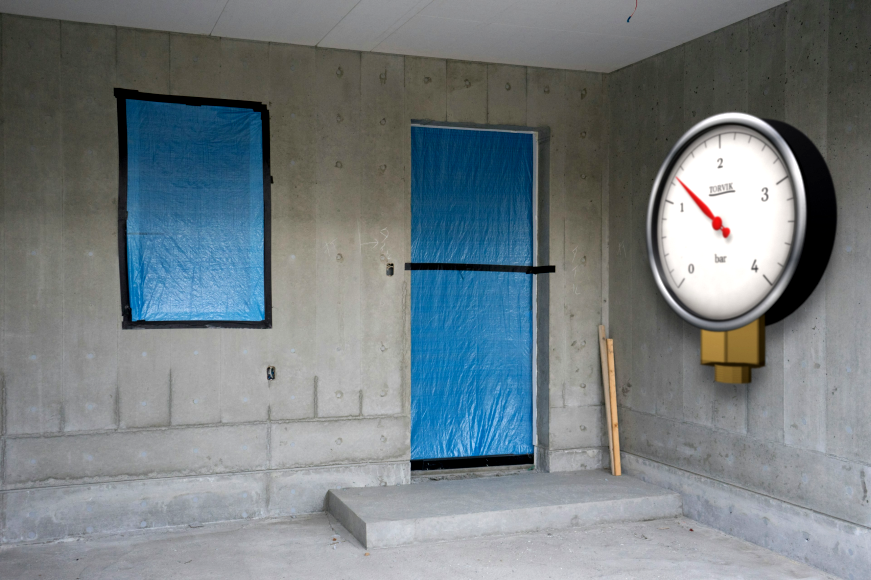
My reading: 1.3,bar
